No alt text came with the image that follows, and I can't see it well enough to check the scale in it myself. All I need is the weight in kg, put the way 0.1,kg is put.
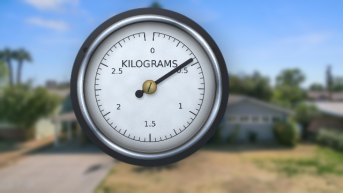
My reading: 0.45,kg
